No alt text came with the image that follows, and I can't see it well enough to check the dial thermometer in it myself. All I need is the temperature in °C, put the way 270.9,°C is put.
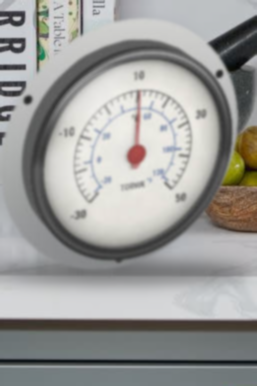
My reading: 10,°C
